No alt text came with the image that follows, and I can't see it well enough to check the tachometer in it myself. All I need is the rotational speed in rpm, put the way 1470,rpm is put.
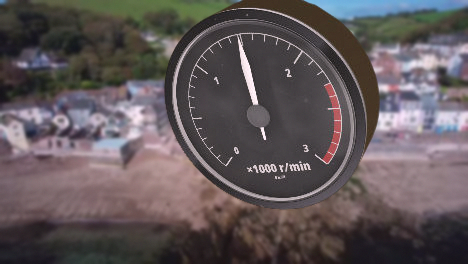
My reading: 1500,rpm
